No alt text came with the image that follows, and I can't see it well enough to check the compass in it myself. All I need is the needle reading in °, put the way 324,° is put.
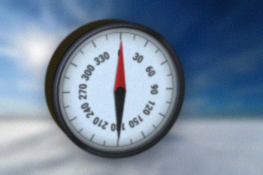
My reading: 0,°
